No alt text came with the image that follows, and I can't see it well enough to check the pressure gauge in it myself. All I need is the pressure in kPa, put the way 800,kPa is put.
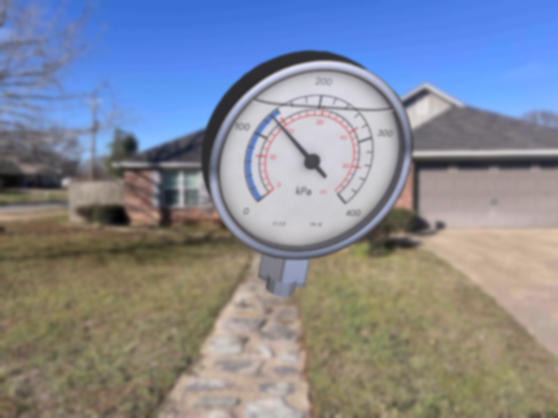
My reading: 130,kPa
